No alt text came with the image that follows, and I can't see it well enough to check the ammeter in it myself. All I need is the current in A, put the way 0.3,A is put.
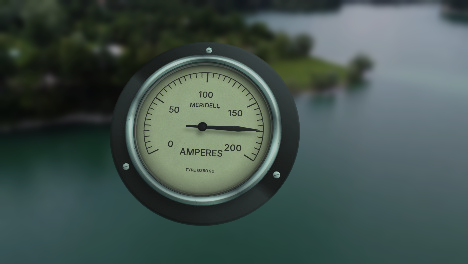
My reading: 175,A
